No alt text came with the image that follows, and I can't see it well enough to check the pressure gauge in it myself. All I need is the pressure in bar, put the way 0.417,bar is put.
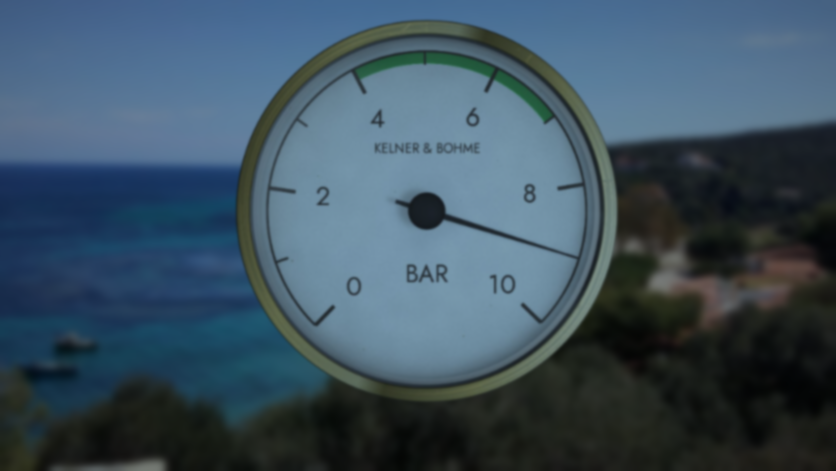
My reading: 9,bar
